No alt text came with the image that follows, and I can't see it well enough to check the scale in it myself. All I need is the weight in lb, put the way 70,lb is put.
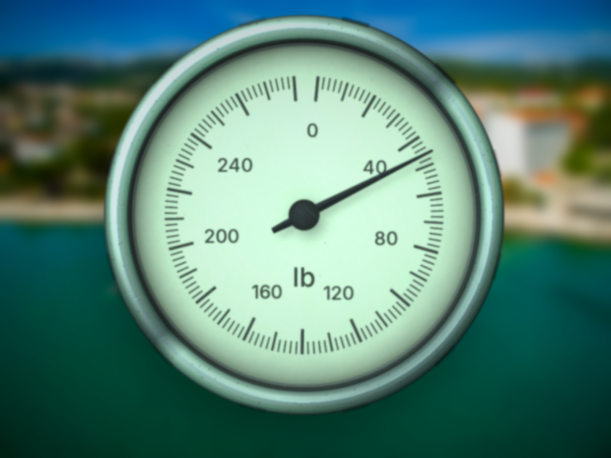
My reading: 46,lb
